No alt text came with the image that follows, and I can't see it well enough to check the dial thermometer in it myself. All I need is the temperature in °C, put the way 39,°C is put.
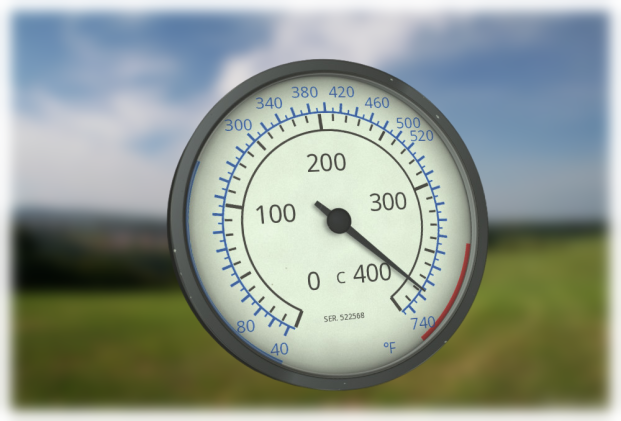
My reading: 380,°C
